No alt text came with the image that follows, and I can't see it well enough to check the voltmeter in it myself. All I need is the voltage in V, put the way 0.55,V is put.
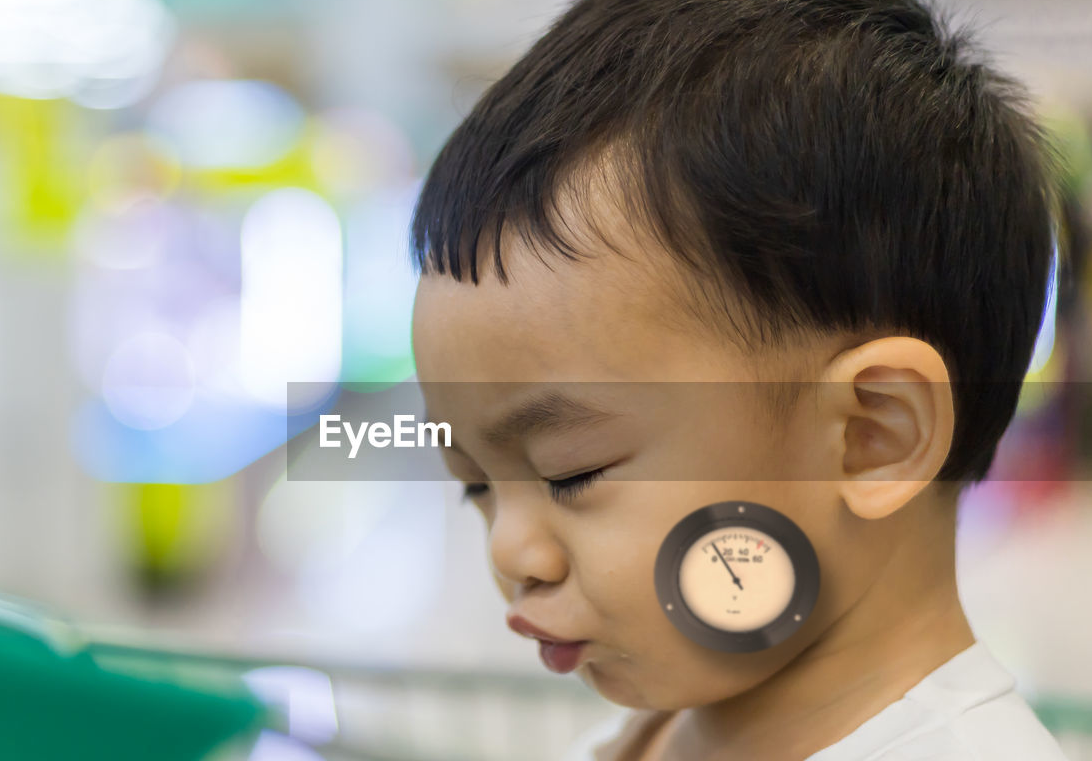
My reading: 10,V
